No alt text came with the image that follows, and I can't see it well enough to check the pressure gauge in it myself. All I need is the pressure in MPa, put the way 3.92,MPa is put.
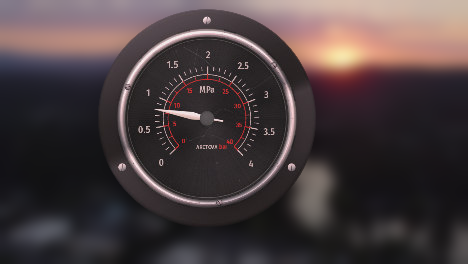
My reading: 0.8,MPa
